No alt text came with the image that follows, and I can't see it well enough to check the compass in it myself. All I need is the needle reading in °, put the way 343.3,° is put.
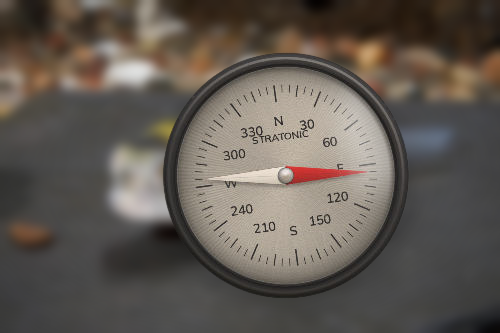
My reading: 95,°
